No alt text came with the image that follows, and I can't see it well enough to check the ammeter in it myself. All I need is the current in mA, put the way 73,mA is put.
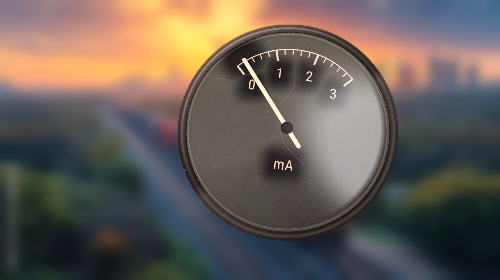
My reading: 0.2,mA
